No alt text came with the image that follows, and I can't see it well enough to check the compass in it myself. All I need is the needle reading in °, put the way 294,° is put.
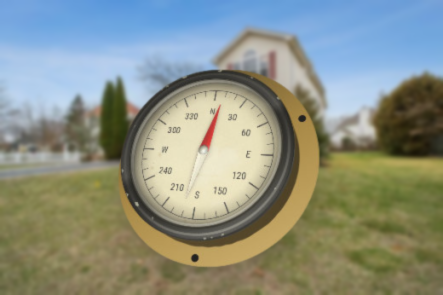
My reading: 10,°
